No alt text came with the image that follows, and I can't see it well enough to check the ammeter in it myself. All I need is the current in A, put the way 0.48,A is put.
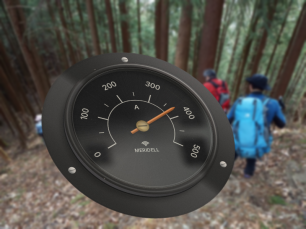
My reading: 375,A
